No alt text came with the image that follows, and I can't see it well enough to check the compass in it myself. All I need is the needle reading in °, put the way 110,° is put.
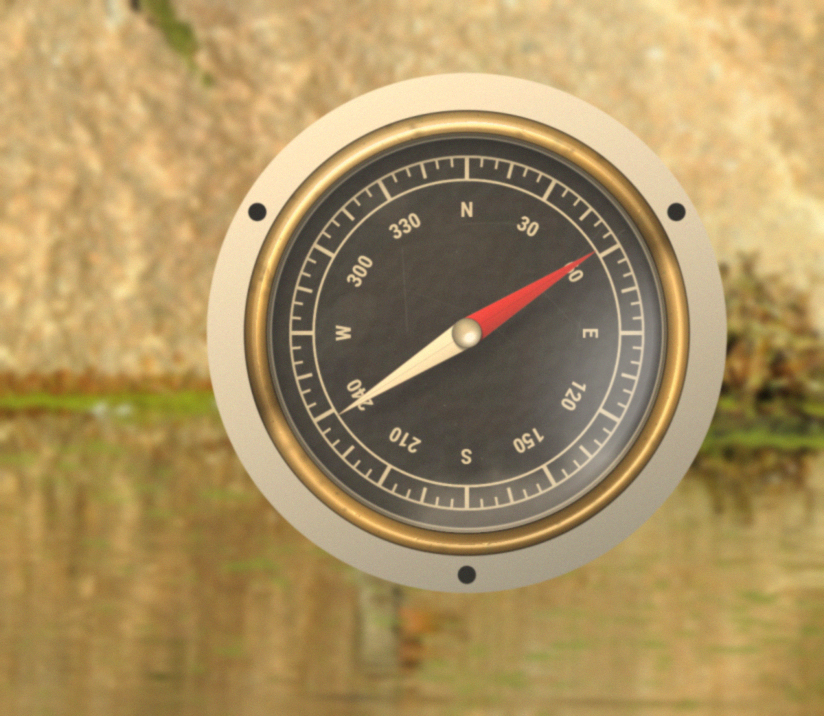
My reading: 57.5,°
